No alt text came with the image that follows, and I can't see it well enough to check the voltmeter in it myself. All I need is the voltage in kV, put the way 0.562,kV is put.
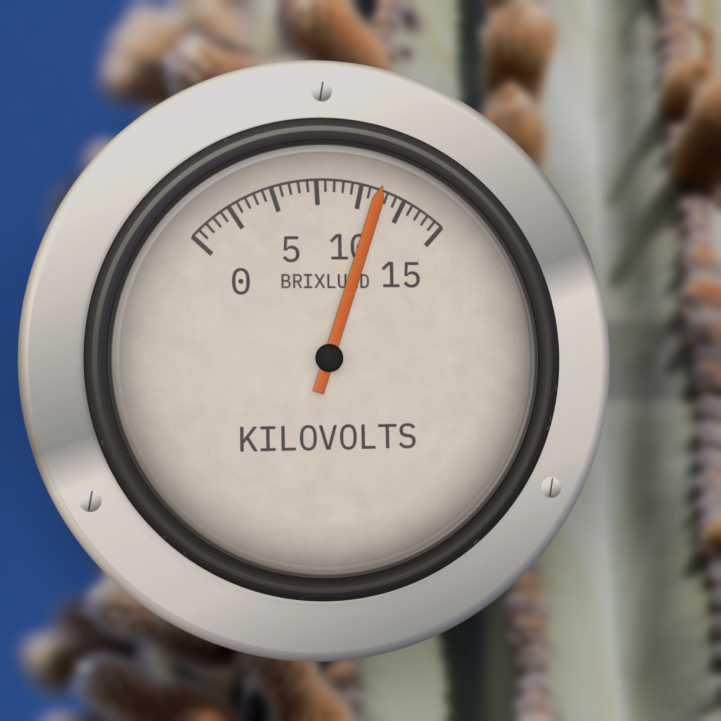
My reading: 11,kV
